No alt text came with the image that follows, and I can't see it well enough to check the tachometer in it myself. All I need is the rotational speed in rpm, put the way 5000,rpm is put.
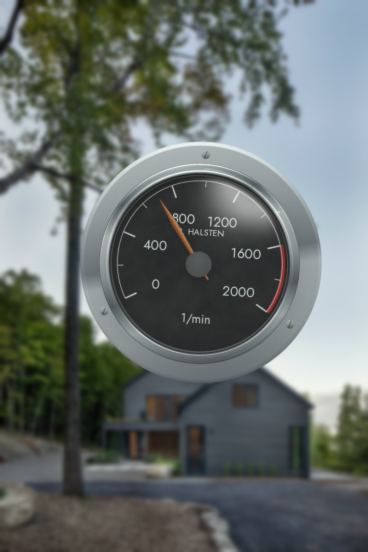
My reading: 700,rpm
